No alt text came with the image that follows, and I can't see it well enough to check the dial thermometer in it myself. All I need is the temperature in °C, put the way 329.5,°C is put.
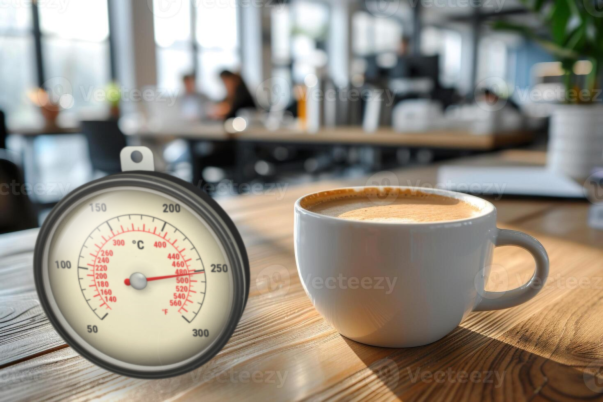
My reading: 250,°C
